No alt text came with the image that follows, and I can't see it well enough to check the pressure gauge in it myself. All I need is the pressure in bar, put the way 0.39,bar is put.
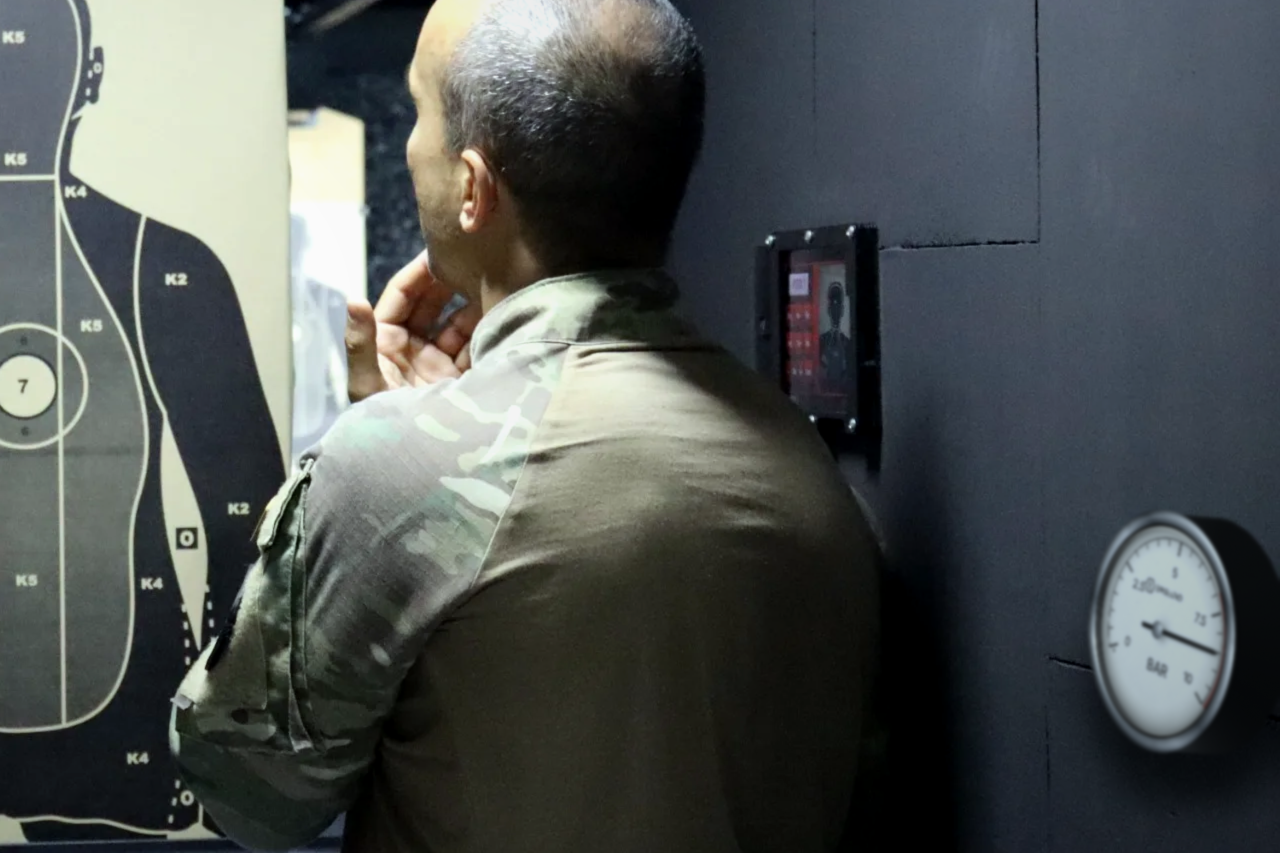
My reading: 8.5,bar
